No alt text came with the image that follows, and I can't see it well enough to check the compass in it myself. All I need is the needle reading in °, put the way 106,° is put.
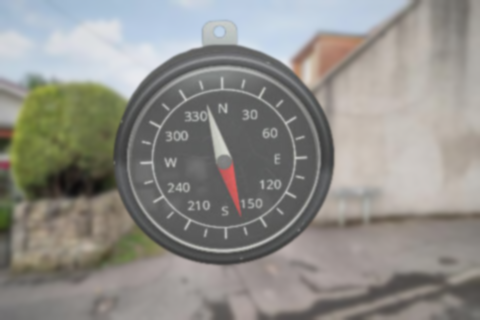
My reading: 165,°
